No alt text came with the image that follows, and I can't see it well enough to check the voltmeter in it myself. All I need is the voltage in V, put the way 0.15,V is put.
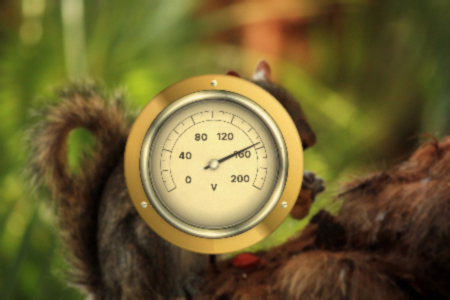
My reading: 155,V
